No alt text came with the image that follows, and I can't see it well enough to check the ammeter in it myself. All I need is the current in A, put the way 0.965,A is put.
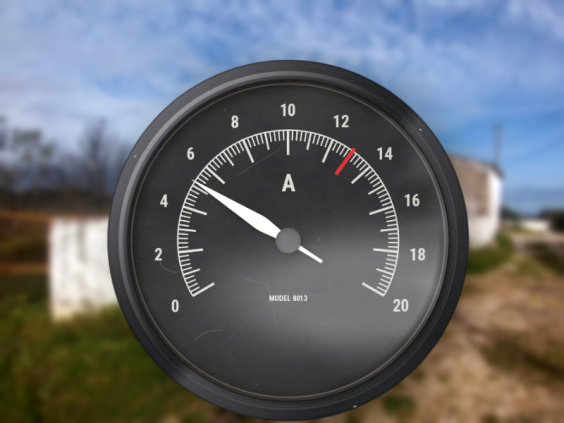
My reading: 5.2,A
